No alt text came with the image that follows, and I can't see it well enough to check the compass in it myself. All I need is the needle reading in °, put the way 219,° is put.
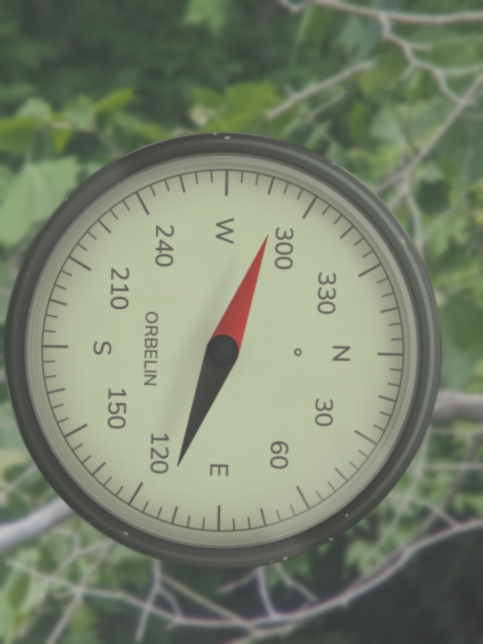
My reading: 290,°
